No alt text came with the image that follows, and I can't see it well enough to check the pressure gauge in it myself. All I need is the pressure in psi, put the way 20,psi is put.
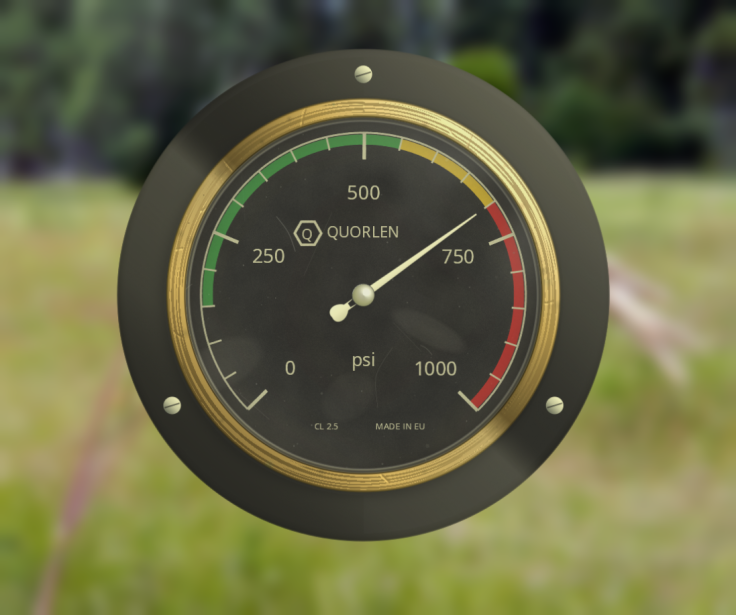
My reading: 700,psi
